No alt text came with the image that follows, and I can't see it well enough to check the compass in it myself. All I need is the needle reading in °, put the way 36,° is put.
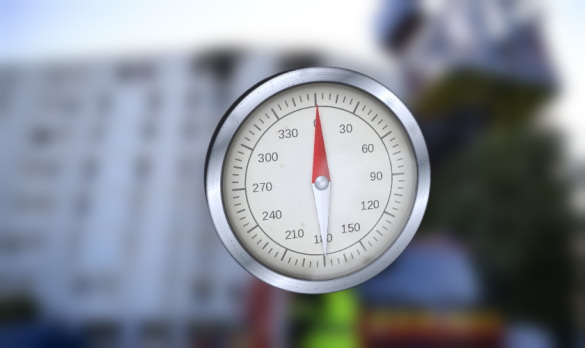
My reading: 0,°
